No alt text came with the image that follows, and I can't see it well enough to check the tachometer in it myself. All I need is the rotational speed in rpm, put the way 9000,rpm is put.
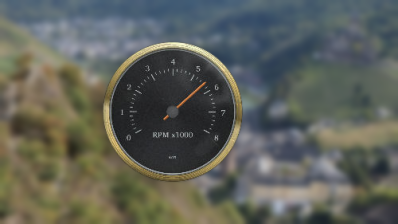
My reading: 5600,rpm
